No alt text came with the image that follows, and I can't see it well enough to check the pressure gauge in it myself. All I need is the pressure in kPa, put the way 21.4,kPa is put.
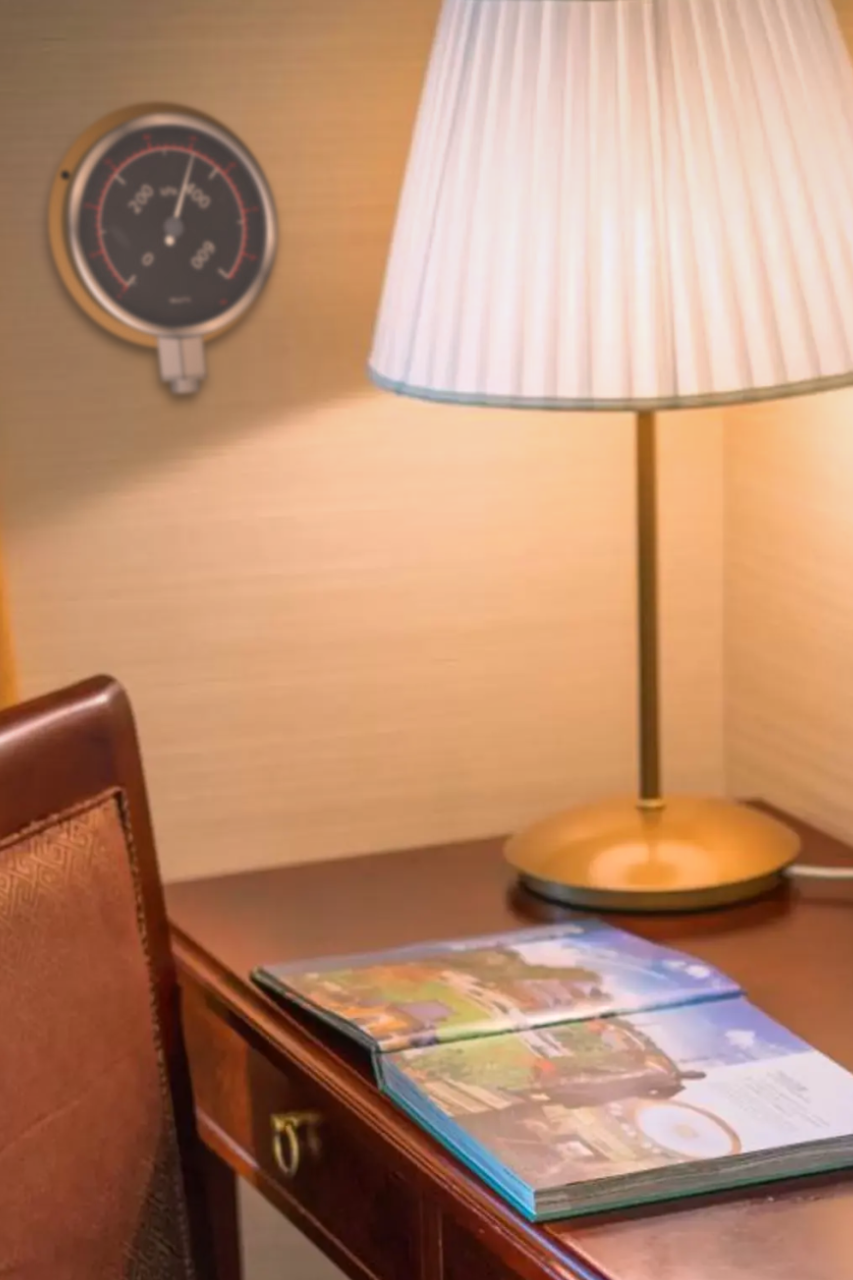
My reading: 350,kPa
